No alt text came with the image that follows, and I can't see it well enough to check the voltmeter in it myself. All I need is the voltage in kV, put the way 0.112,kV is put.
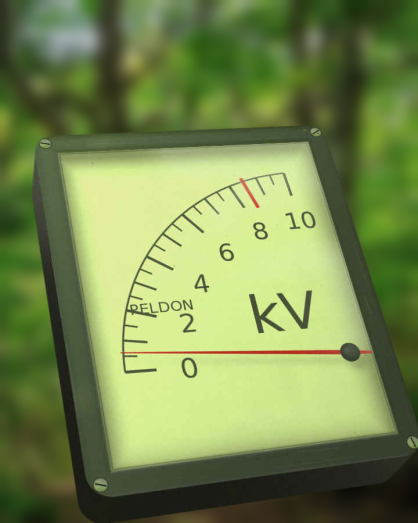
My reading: 0.5,kV
